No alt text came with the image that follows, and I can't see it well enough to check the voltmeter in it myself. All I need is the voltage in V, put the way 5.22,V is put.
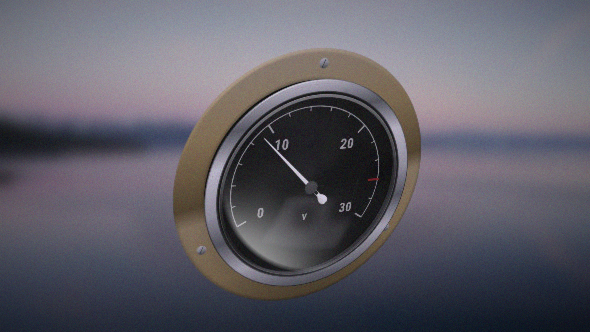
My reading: 9,V
